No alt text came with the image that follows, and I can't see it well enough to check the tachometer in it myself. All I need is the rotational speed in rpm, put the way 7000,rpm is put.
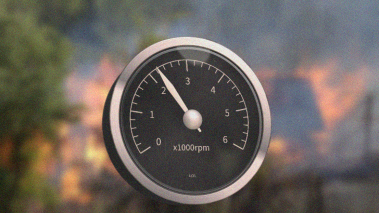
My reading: 2200,rpm
